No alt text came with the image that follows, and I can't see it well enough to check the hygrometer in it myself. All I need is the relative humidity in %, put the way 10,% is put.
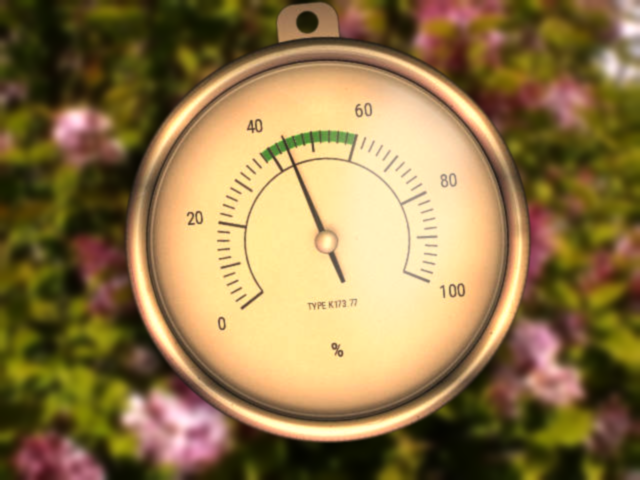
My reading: 44,%
